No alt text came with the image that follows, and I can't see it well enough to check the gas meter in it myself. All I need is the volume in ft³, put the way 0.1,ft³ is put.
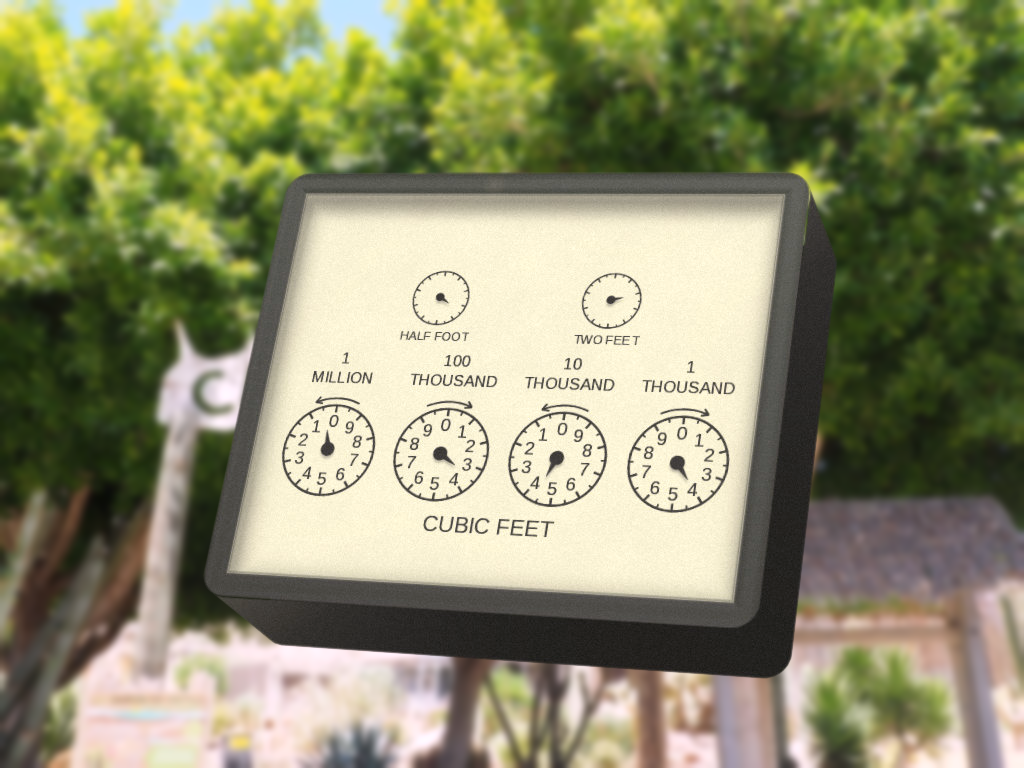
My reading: 34400,ft³
